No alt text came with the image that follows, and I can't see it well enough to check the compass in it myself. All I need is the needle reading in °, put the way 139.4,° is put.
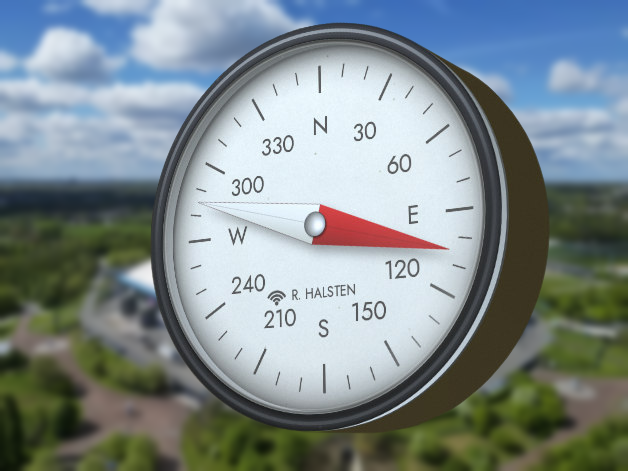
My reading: 105,°
